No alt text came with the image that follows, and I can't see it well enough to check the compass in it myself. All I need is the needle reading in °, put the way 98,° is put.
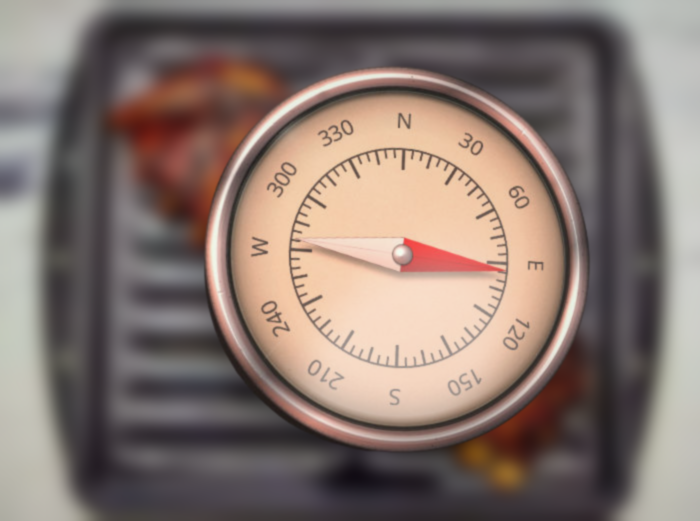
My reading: 95,°
